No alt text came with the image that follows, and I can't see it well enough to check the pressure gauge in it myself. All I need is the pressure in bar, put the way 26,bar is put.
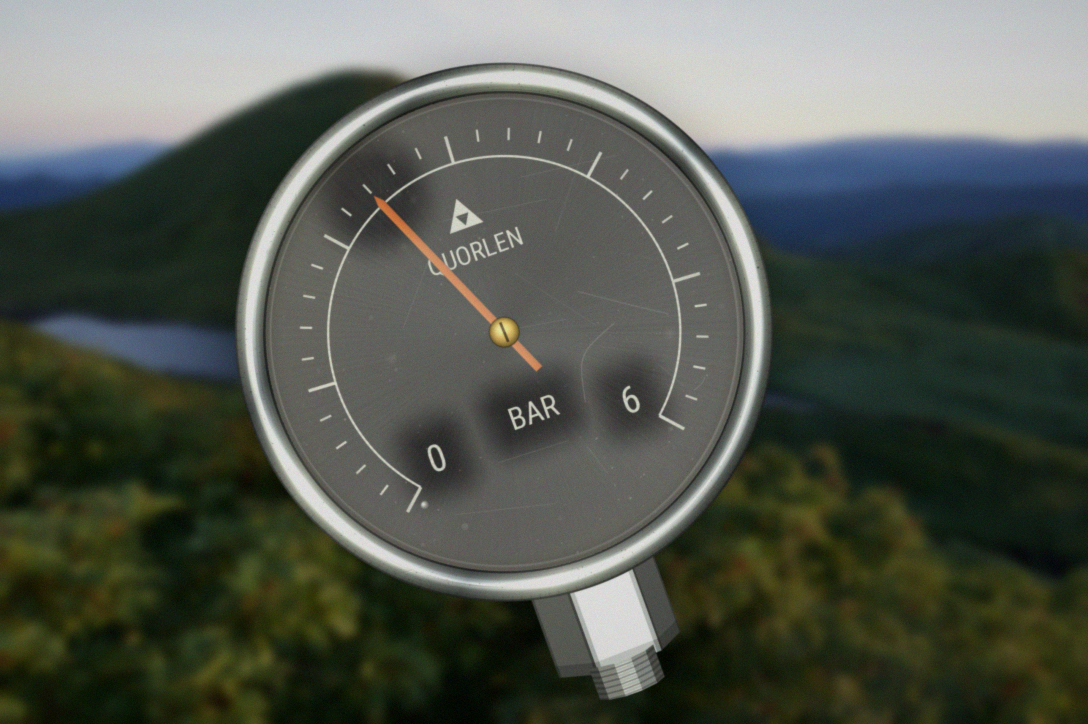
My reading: 2.4,bar
